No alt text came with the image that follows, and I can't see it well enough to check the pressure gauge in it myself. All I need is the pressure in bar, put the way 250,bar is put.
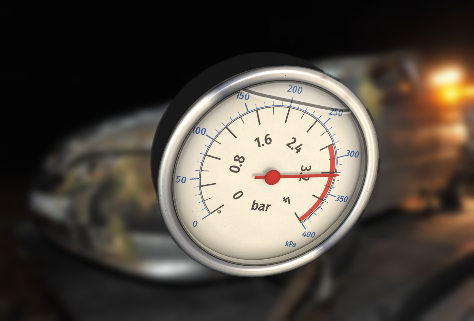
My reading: 3.2,bar
